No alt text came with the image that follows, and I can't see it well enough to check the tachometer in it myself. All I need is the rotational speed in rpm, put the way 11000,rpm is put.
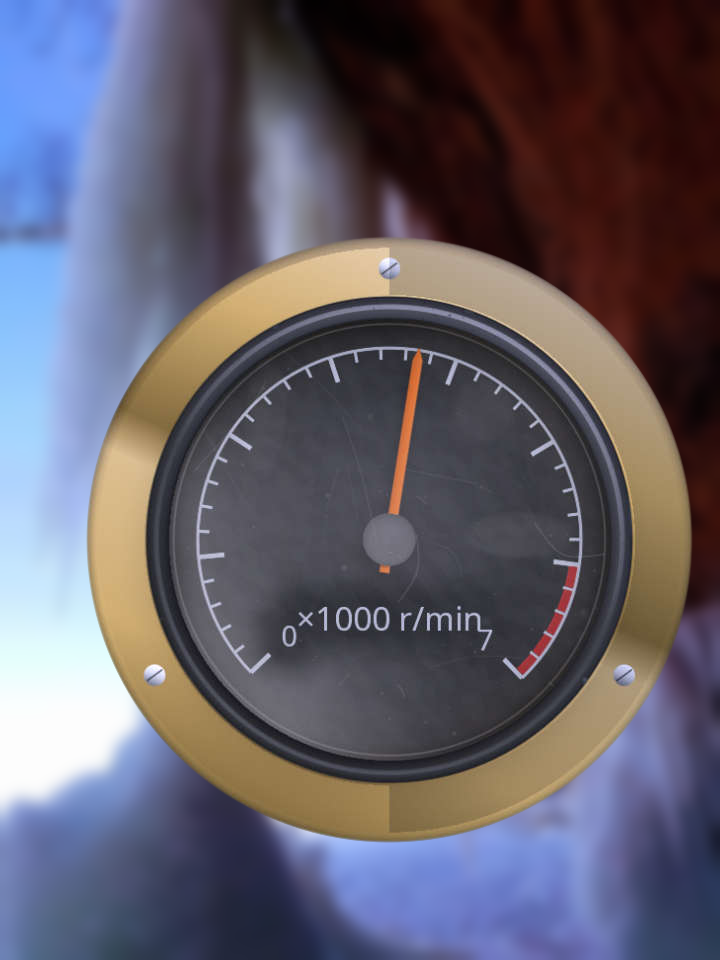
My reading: 3700,rpm
